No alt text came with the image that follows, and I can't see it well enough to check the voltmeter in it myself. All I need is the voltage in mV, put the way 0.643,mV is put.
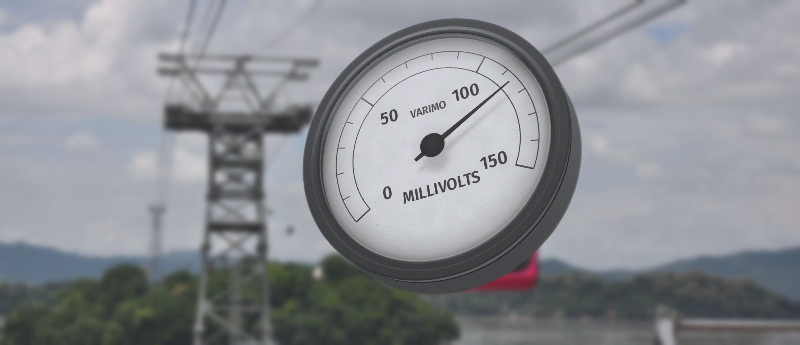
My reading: 115,mV
